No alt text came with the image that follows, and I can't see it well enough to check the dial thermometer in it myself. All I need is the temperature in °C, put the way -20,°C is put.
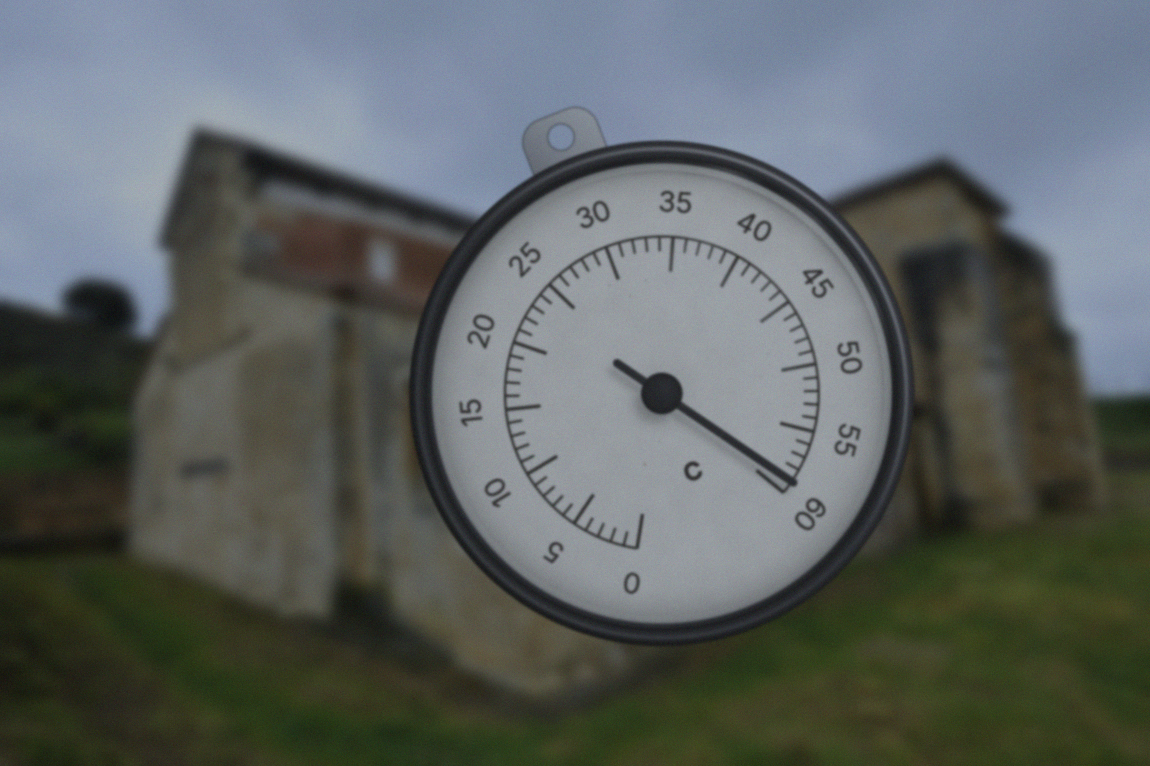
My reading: 59,°C
